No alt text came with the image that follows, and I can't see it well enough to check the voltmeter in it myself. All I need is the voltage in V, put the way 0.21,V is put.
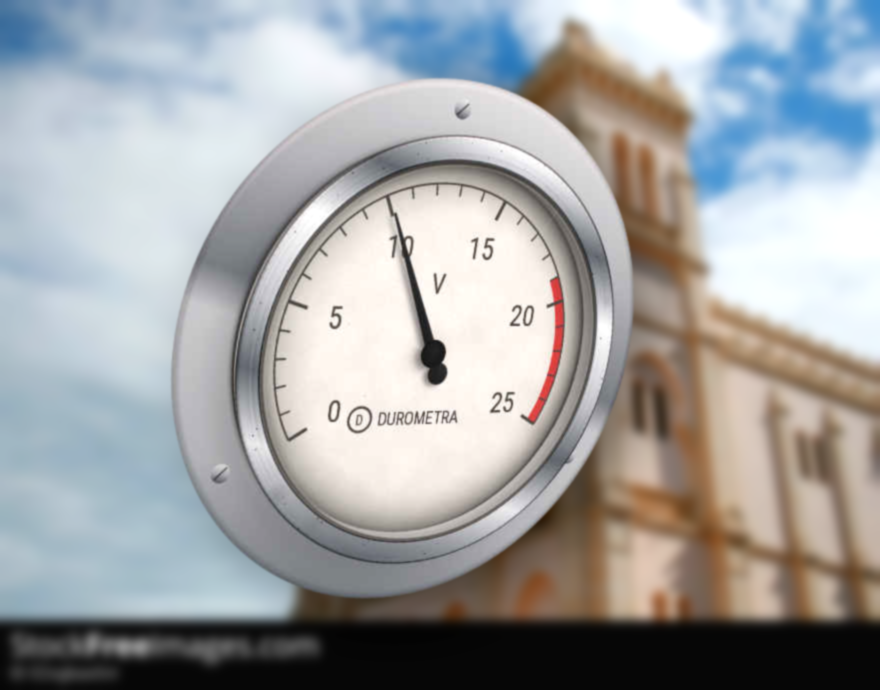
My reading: 10,V
